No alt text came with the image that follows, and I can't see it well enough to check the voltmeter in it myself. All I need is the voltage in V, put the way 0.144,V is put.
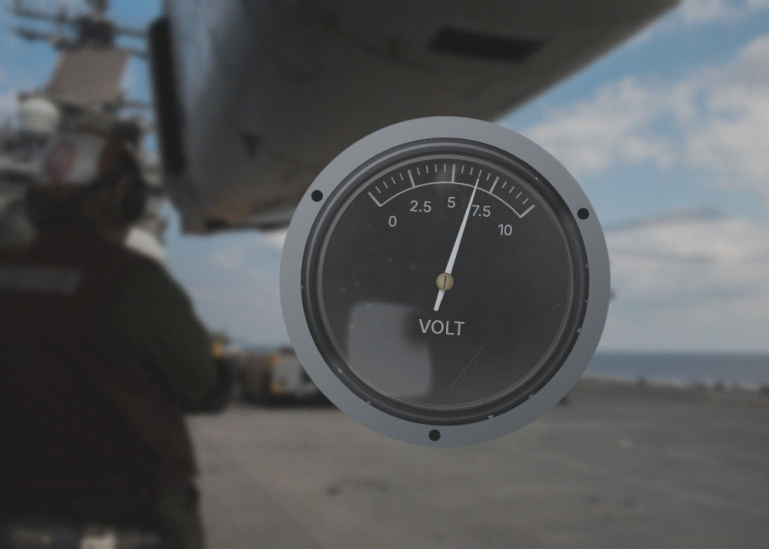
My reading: 6.5,V
